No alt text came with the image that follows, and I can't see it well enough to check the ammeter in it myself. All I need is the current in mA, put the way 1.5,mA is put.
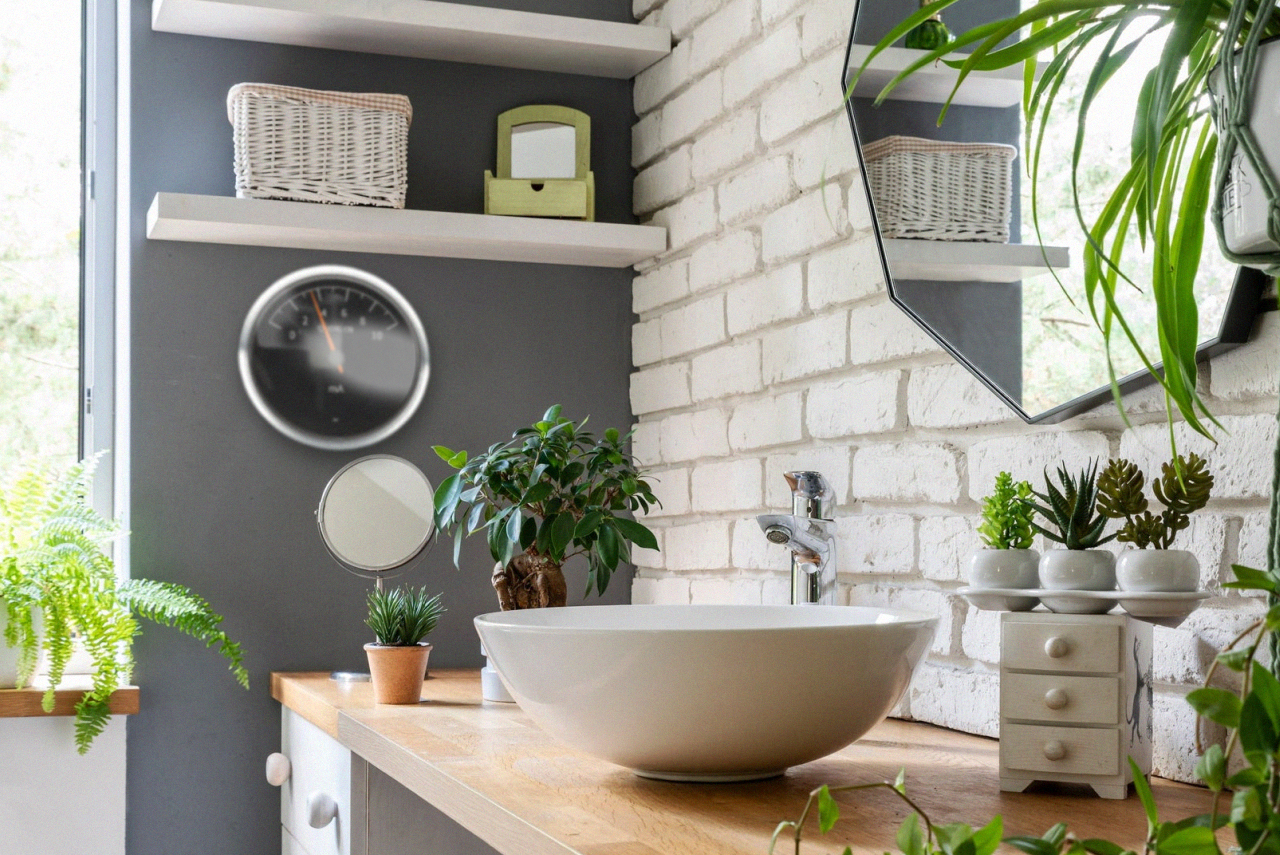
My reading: 3.5,mA
